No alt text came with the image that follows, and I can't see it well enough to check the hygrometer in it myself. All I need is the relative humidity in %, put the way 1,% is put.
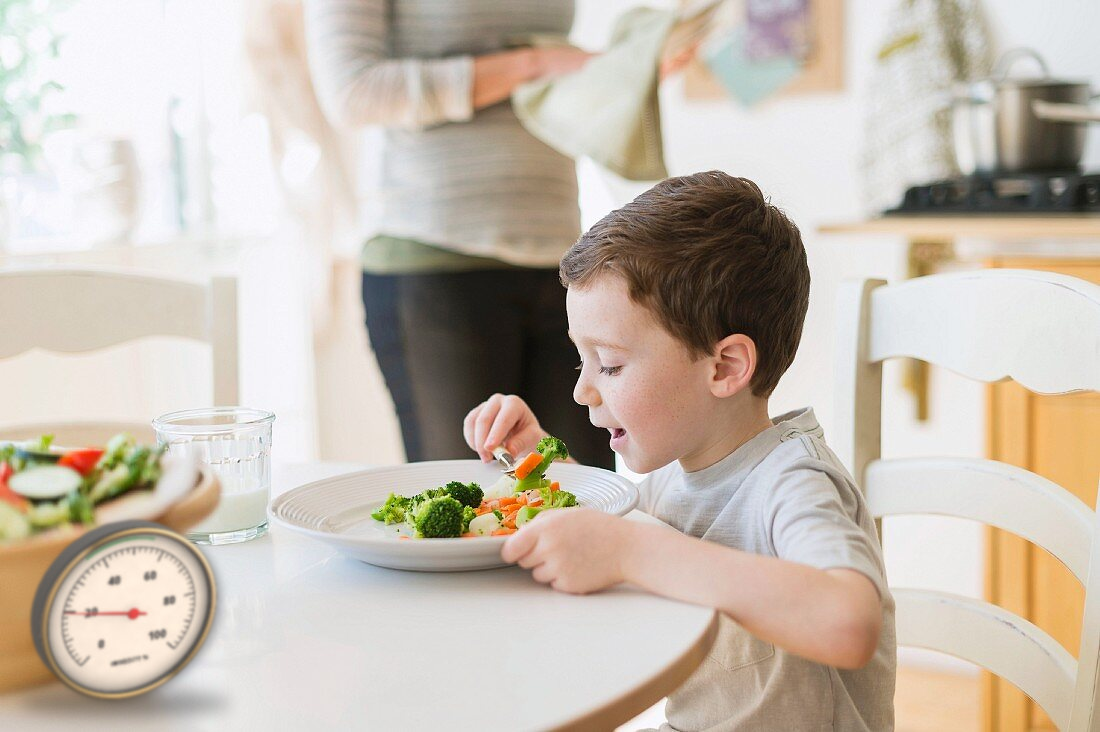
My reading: 20,%
